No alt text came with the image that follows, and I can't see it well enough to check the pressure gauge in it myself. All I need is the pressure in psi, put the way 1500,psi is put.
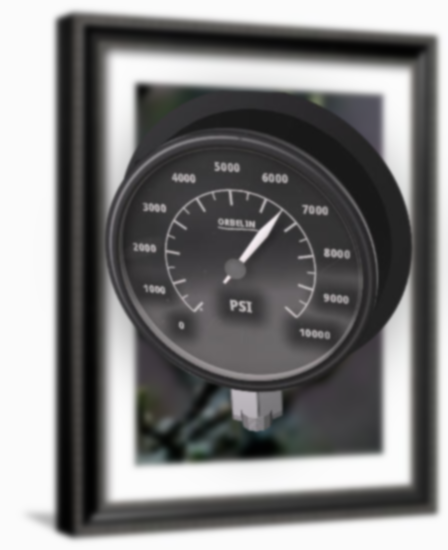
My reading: 6500,psi
